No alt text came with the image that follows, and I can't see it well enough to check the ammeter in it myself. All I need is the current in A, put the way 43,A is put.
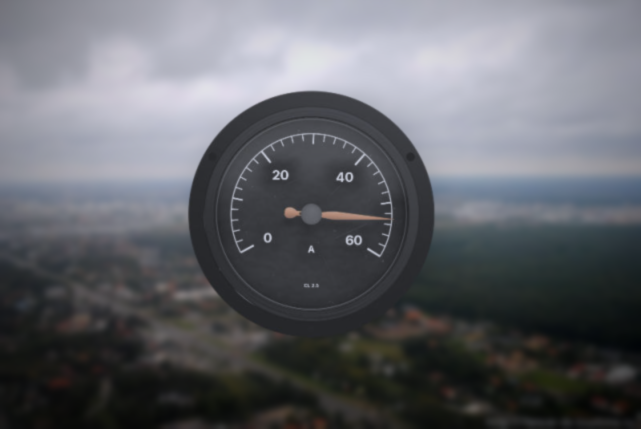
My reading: 53,A
